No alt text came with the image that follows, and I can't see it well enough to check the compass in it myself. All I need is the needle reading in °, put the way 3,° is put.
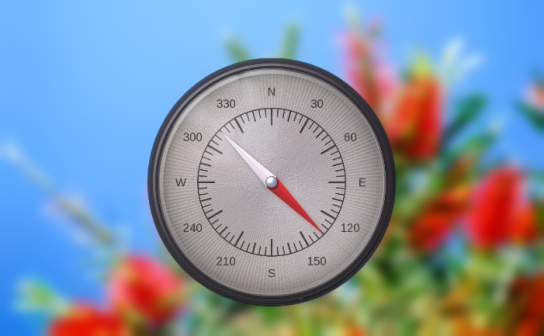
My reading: 135,°
